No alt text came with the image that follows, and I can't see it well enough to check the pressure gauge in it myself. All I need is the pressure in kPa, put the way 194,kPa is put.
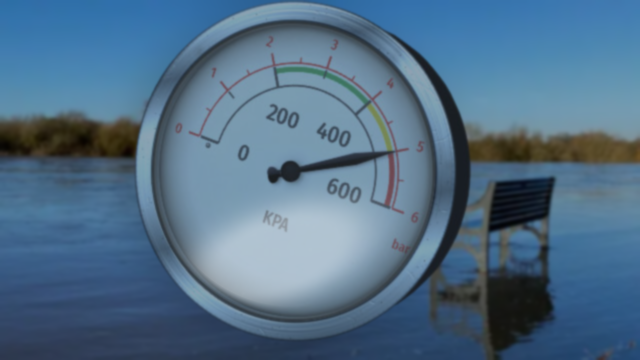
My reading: 500,kPa
